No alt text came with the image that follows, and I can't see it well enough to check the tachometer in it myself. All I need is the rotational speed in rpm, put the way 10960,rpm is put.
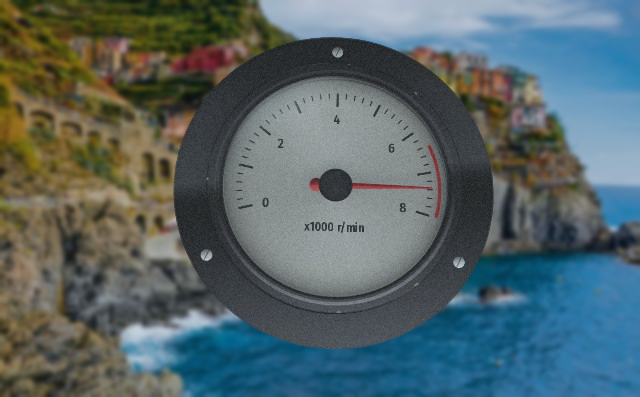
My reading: 7400,rpm
